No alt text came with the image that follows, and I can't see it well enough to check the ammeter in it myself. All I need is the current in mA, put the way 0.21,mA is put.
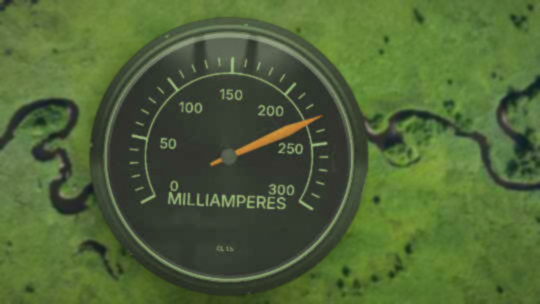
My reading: 230,mA
